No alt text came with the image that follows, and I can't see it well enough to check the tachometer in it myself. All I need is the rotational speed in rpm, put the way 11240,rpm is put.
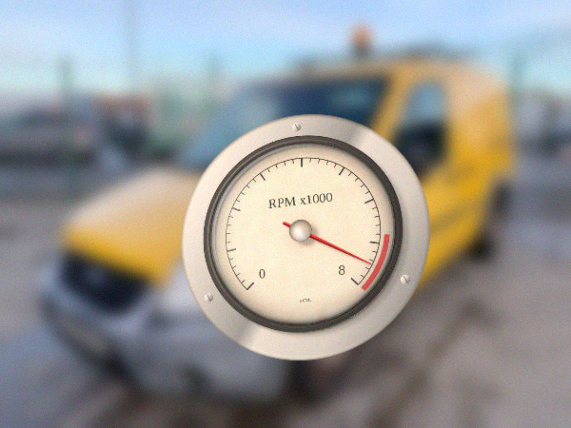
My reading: 7500,rpm
